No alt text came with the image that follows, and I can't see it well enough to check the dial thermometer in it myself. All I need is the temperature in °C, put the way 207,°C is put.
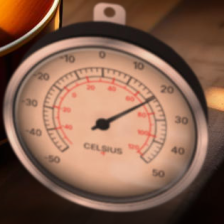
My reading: 20,°C
